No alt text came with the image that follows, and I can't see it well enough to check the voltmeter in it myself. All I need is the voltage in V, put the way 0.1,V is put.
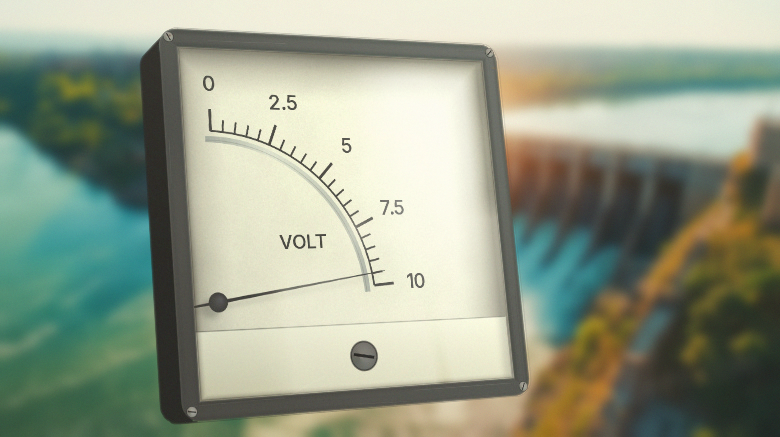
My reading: 9.5,V
